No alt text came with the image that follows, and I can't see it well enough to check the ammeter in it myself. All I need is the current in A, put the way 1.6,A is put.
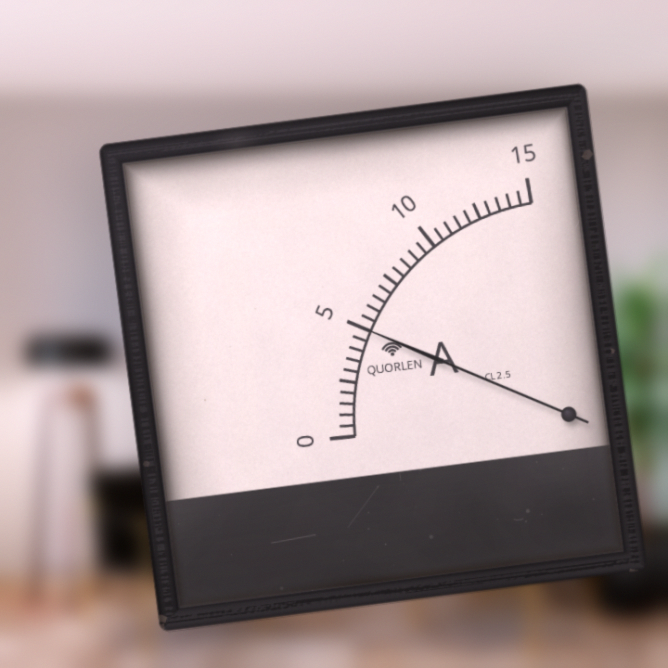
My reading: 5,A
